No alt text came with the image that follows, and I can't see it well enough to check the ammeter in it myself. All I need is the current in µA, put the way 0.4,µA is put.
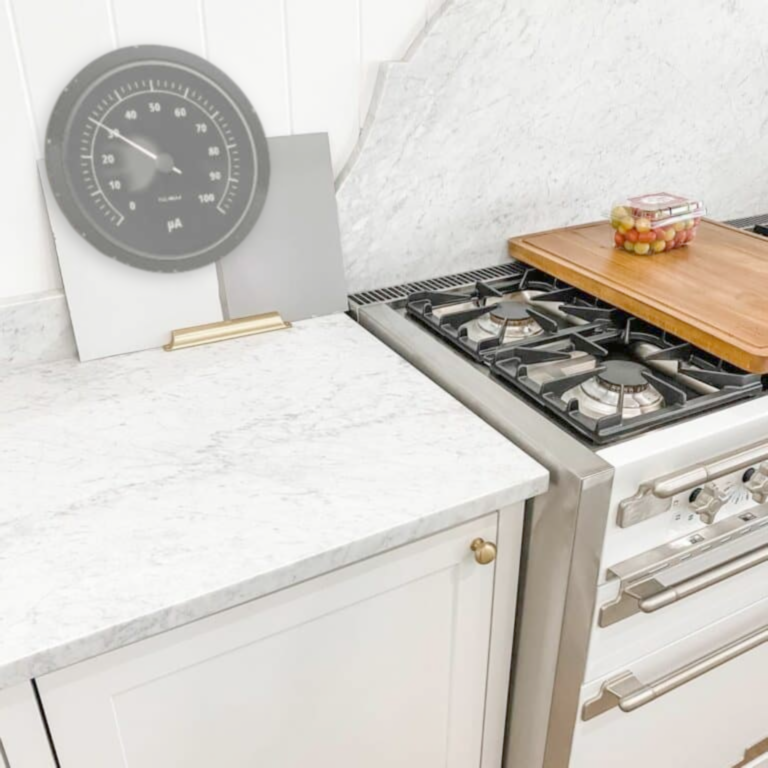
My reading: 30,µA
